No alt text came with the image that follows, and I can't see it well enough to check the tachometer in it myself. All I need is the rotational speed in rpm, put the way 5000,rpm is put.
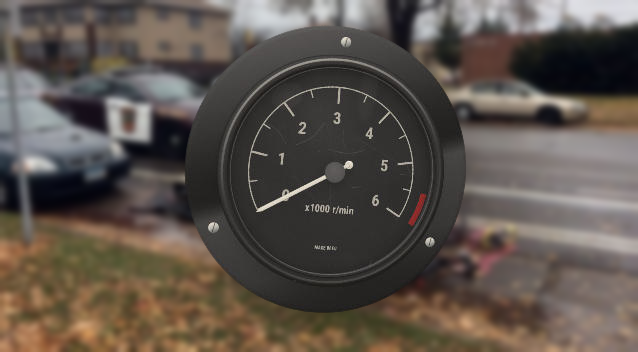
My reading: 0,rpm
